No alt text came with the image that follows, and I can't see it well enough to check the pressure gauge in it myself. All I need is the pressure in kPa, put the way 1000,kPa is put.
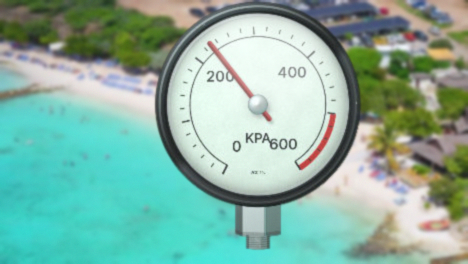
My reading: 230,kPa
